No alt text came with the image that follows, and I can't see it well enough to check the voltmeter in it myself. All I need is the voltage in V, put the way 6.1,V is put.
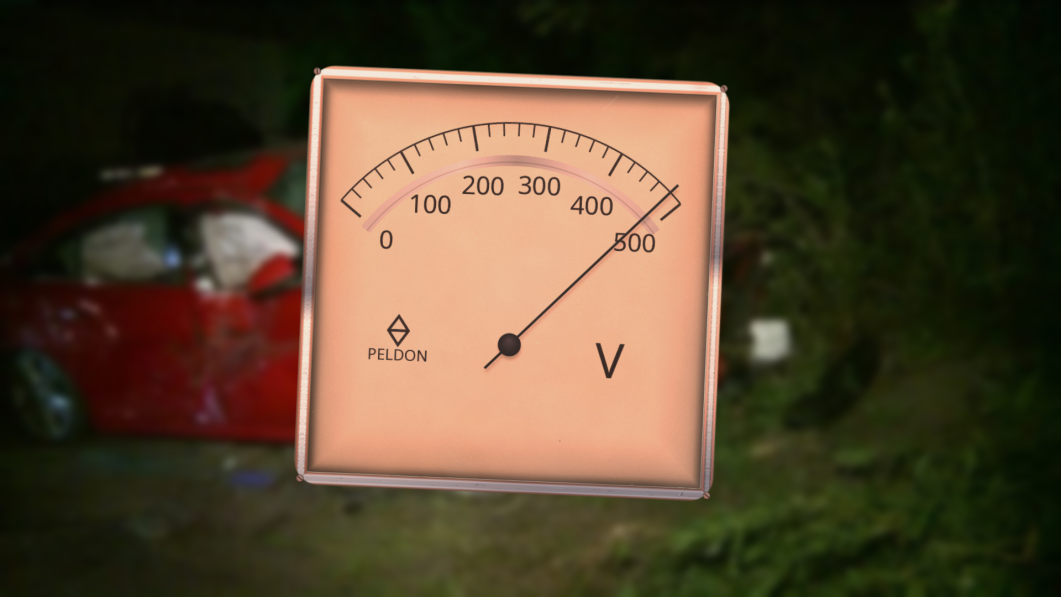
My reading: 480,V
